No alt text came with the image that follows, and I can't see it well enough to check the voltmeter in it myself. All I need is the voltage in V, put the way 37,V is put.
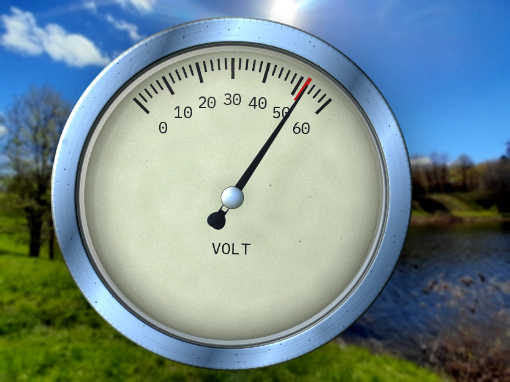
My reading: 52,V
